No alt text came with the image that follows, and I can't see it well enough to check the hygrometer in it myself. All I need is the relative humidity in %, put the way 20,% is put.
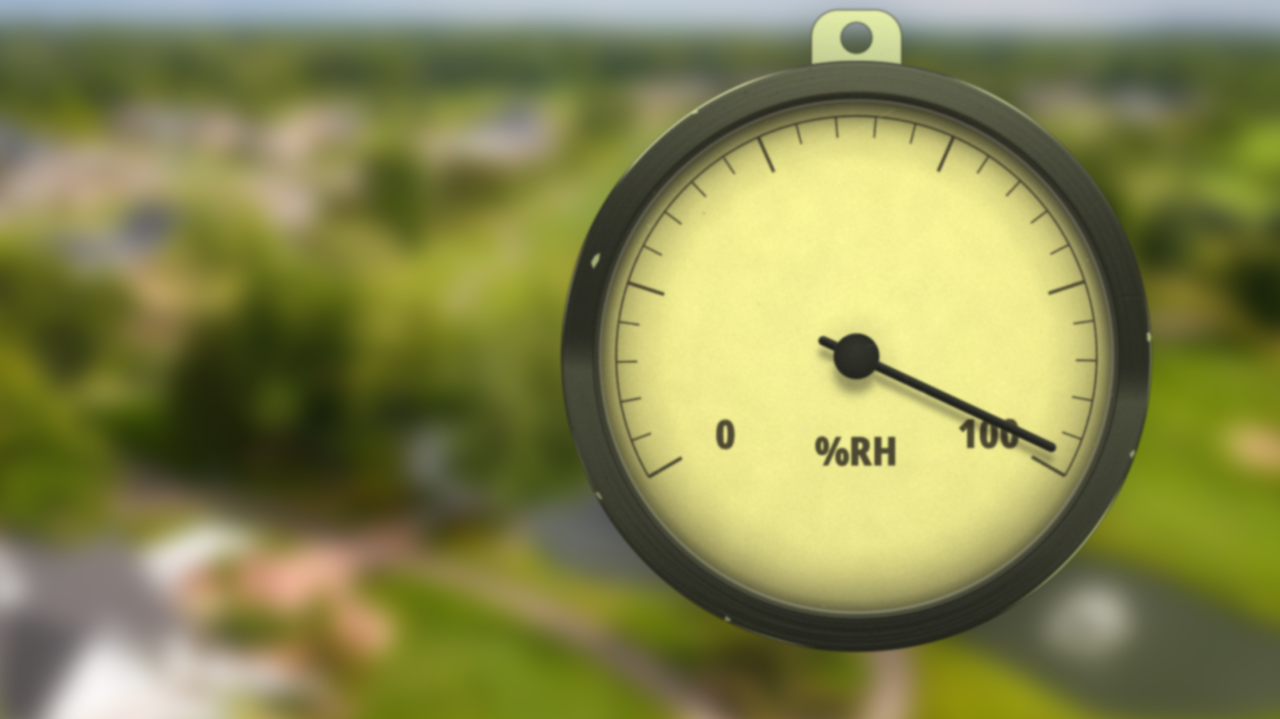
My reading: 98,%
